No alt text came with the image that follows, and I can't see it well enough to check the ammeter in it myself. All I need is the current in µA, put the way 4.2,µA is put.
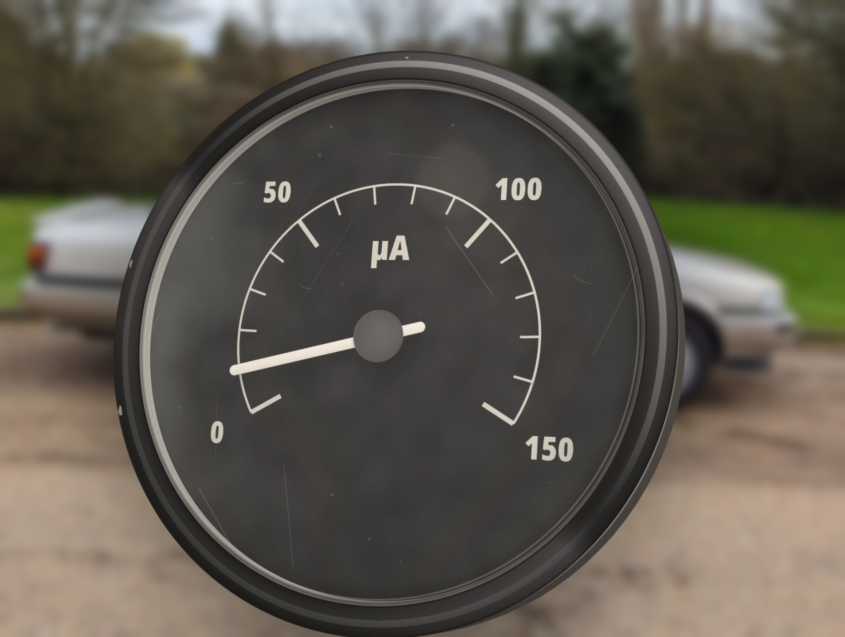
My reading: 10,µA
